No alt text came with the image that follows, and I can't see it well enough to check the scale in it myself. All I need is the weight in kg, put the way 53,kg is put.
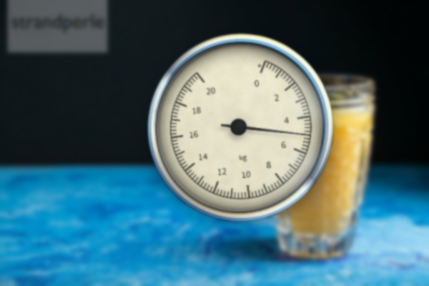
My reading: 5,kg
